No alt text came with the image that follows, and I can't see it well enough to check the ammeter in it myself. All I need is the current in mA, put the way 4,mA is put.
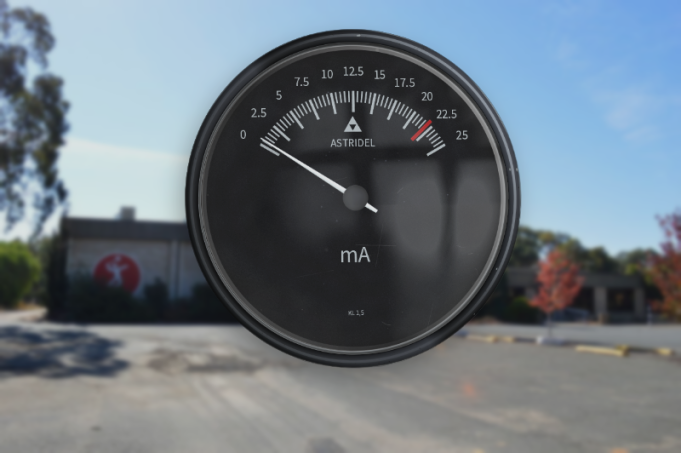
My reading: 0.5,mA
